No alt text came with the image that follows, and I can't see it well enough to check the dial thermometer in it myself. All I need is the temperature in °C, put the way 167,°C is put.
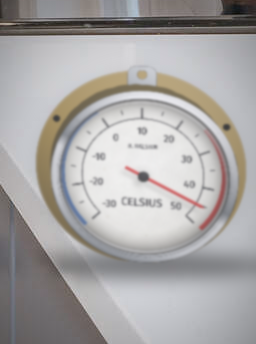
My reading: 45,°C
